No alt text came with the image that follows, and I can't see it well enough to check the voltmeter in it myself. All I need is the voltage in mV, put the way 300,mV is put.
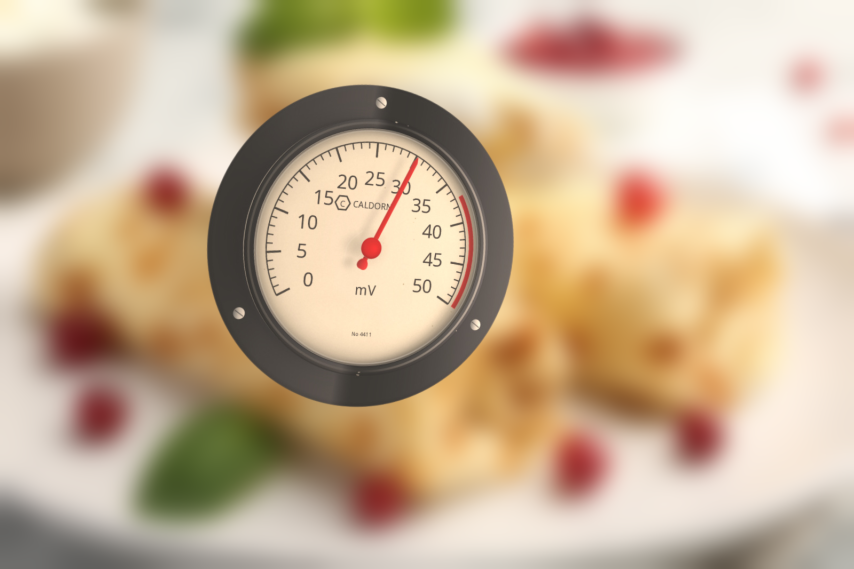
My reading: 30,mV
